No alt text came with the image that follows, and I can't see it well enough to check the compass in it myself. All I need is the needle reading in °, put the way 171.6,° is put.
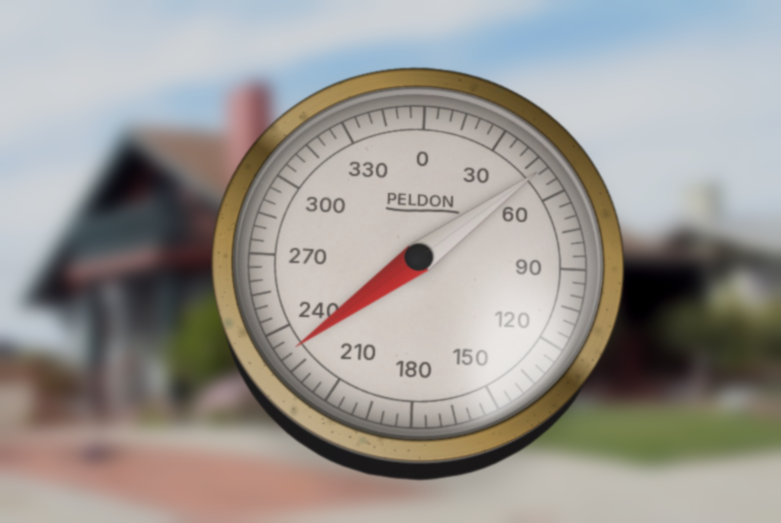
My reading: 230,°
